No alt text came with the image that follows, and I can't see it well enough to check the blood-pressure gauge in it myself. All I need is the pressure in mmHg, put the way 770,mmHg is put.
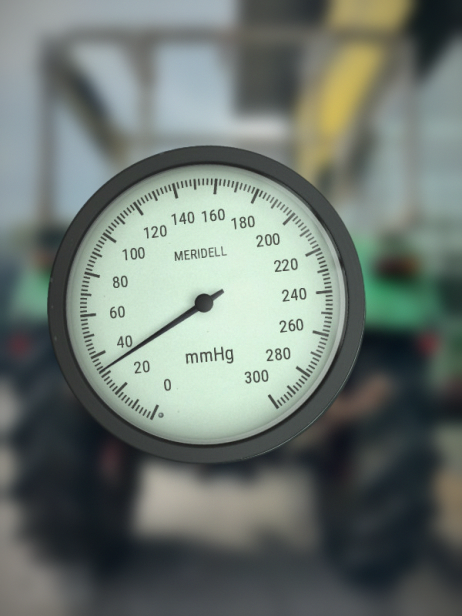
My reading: 32,mmHg
